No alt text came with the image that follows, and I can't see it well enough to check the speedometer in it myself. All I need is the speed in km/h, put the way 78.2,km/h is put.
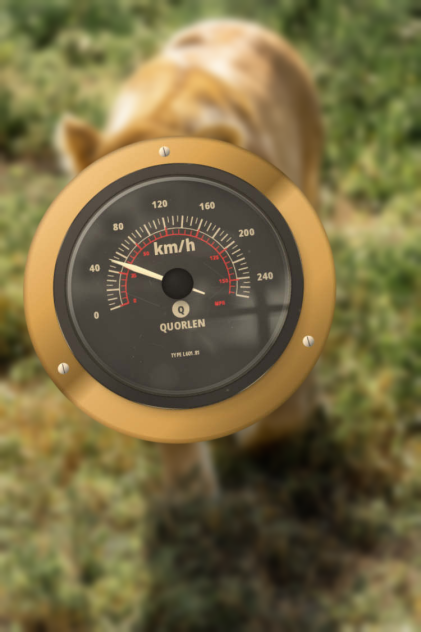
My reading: 50,km/h
